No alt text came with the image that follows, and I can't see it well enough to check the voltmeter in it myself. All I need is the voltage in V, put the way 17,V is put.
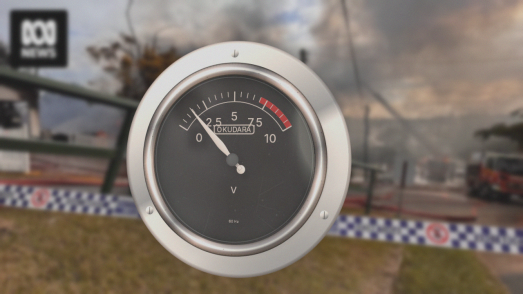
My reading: 1.5,V
